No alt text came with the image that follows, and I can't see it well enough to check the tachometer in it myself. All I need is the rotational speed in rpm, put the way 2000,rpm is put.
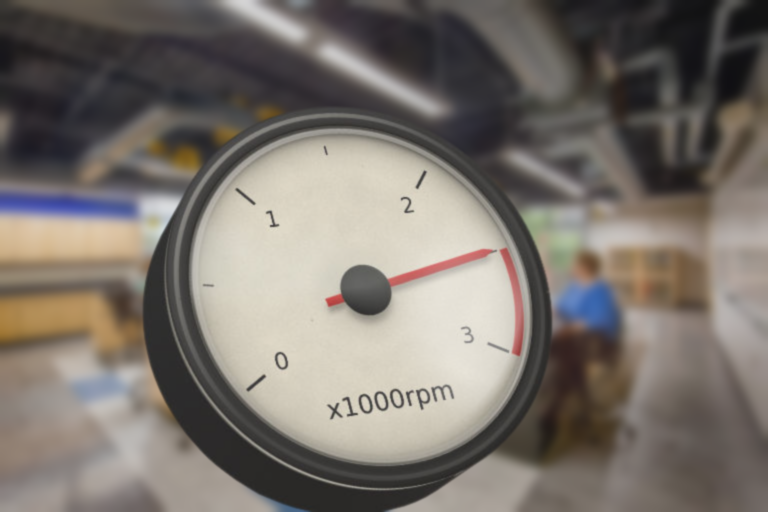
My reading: 2500,rpm
